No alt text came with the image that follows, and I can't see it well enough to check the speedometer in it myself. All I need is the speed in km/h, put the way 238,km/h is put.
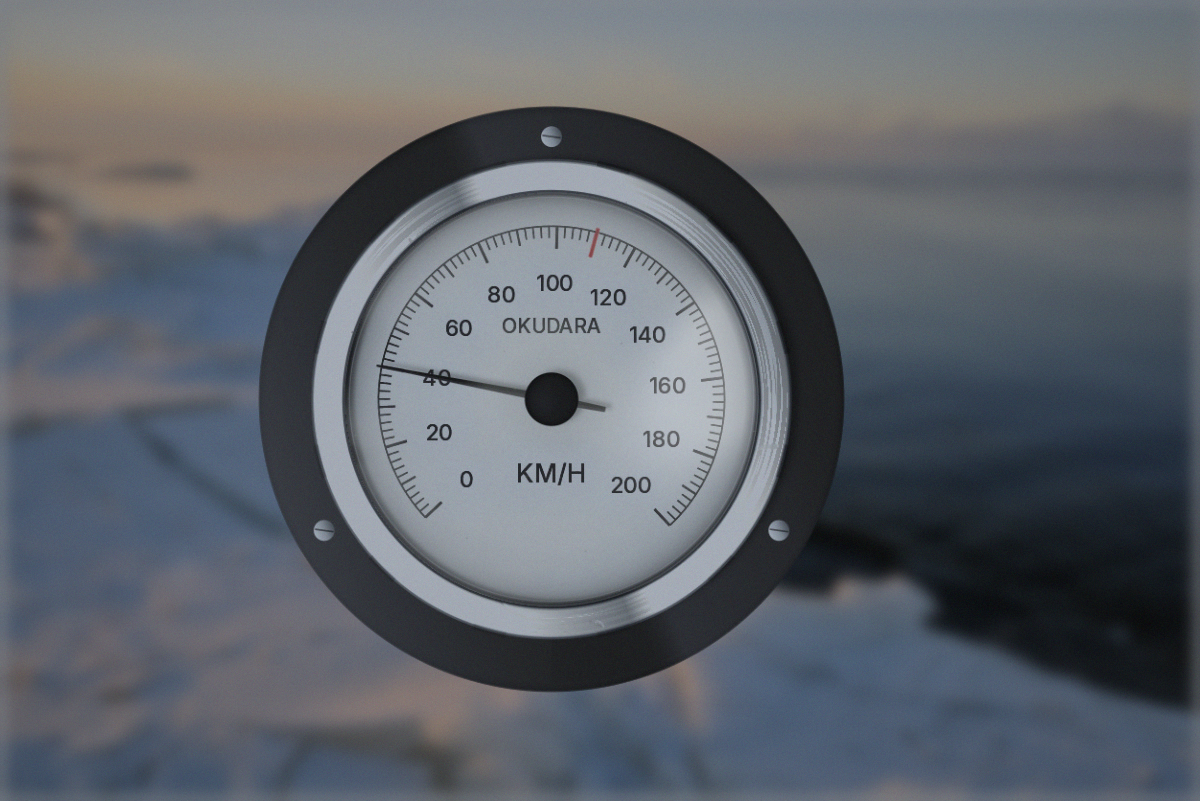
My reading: 40,km/h
